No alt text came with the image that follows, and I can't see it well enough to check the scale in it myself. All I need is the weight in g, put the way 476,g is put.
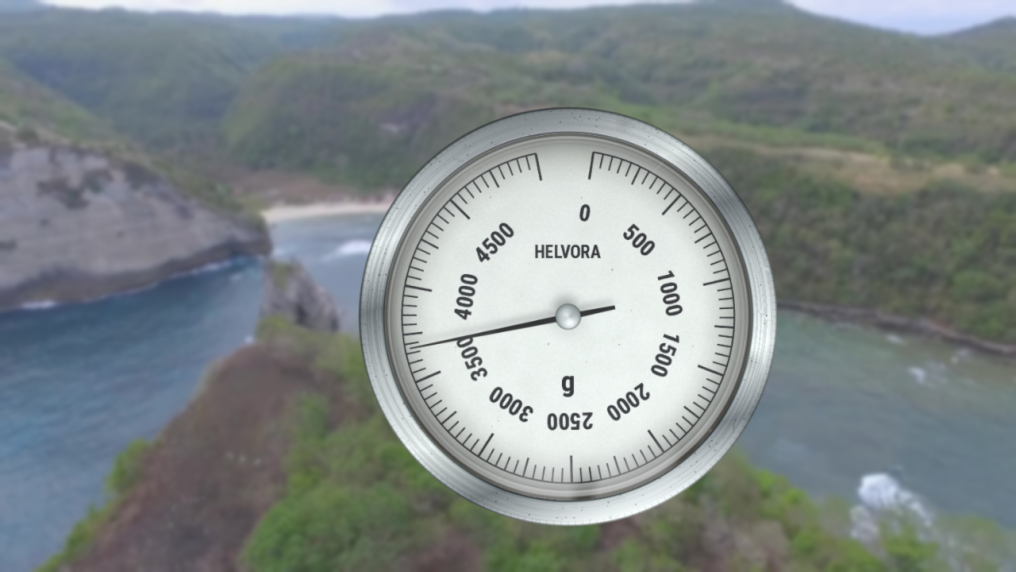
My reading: 3675,g
